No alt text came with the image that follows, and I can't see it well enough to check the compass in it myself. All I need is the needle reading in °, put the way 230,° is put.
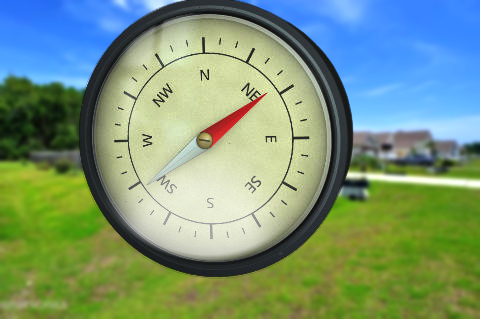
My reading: 55,°
